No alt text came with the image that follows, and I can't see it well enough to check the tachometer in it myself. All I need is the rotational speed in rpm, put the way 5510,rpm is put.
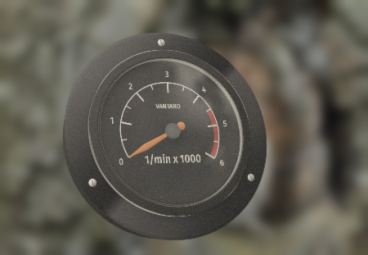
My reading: 0,rpm
